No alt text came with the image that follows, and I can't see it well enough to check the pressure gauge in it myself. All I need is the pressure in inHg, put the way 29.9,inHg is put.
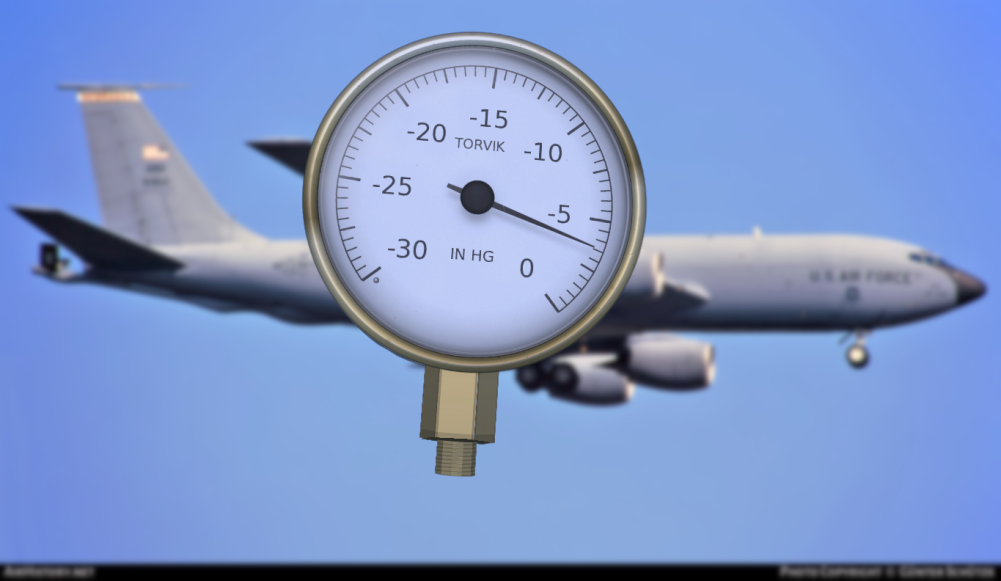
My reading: -3.5,inHg
